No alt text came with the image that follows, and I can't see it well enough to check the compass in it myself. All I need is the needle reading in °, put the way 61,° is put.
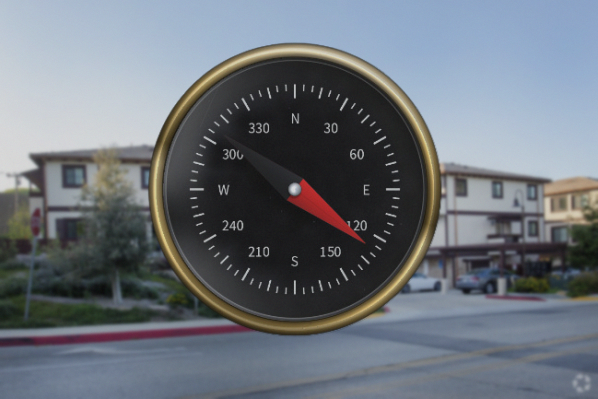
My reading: 127.5,°
